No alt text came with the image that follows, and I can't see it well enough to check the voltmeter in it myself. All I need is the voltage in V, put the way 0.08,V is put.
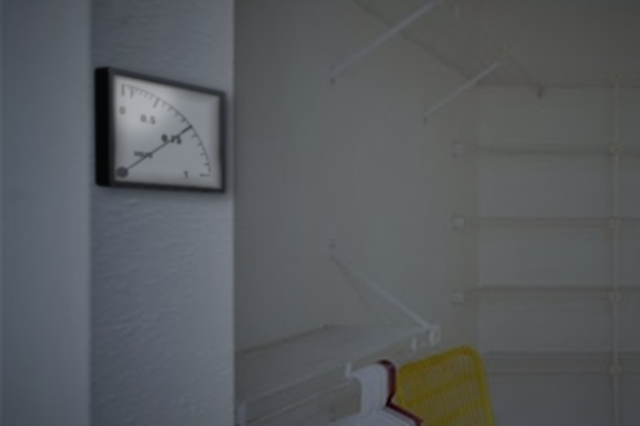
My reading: 0.75,V
